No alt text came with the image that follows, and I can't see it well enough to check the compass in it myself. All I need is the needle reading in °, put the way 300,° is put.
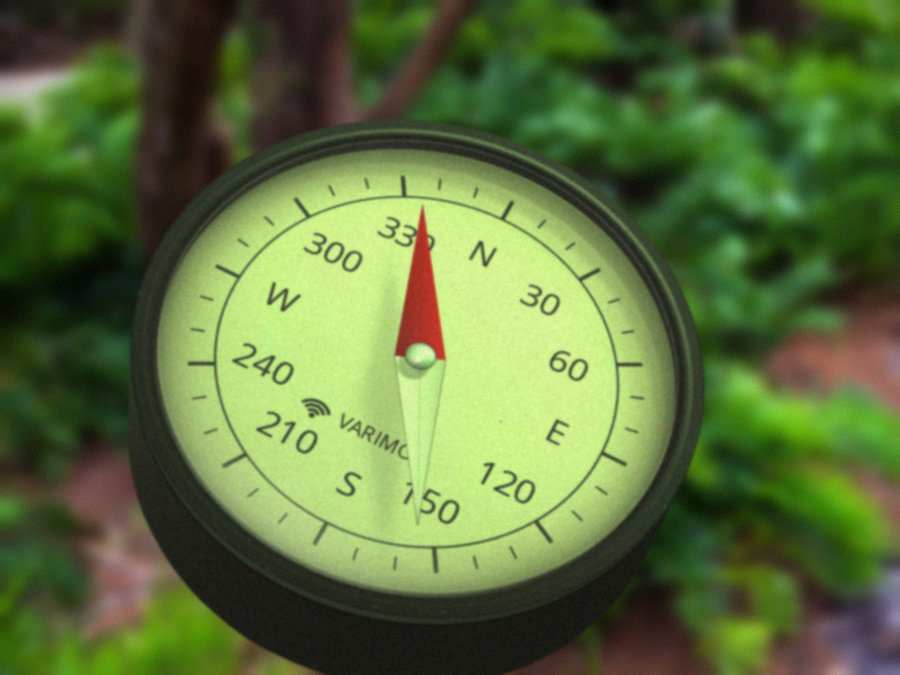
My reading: 335,°
